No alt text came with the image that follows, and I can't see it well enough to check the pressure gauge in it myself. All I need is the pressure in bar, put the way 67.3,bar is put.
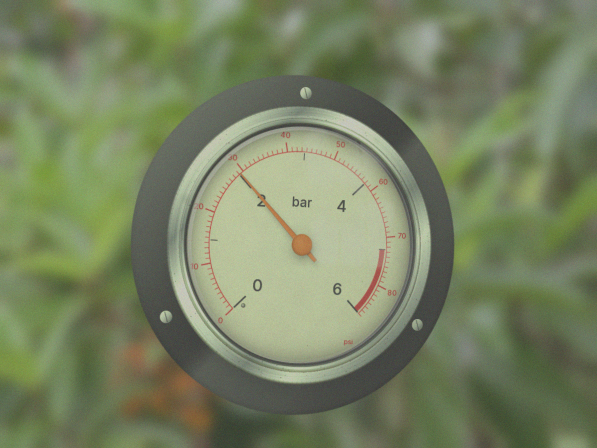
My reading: 2,bar
